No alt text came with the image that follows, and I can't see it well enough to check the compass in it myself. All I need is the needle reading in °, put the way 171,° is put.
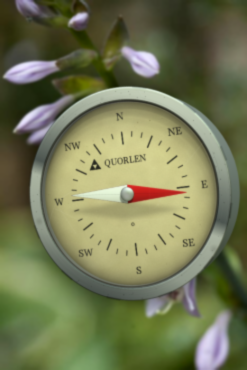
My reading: 95,°
